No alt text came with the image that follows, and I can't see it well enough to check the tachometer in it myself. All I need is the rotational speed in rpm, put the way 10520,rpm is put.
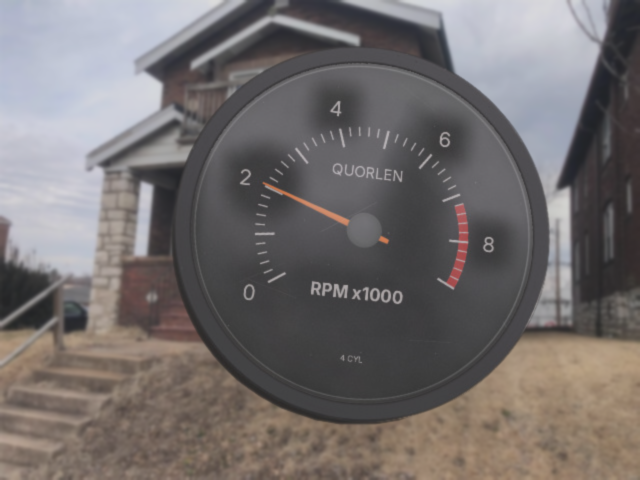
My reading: 2000,rpm
